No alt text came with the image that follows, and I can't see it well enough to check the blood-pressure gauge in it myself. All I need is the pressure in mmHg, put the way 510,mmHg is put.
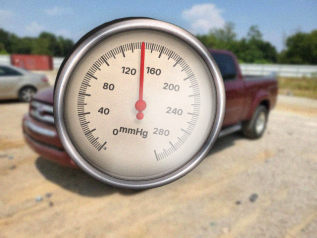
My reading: 140,mmHg
